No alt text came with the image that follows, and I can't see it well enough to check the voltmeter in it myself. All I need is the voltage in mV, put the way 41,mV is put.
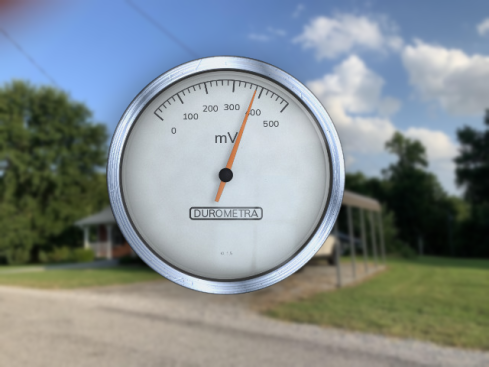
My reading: 380,mV
